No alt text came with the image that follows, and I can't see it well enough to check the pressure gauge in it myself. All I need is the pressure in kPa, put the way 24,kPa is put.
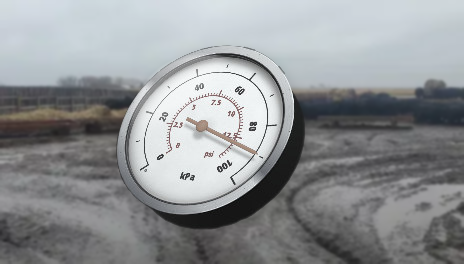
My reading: 90,kPa
